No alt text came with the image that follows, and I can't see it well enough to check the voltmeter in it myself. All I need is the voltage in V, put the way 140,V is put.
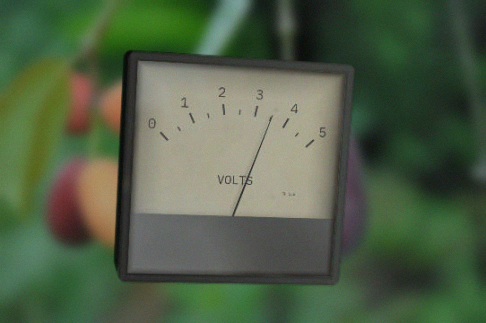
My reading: 3.5,V
